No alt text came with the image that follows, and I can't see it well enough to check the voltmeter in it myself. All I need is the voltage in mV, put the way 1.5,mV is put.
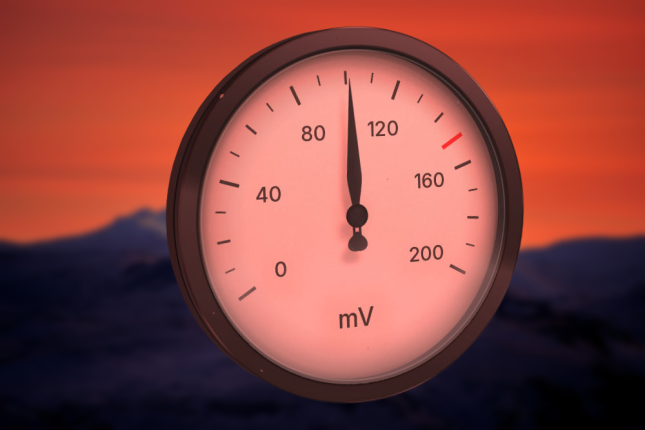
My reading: 100,mV
